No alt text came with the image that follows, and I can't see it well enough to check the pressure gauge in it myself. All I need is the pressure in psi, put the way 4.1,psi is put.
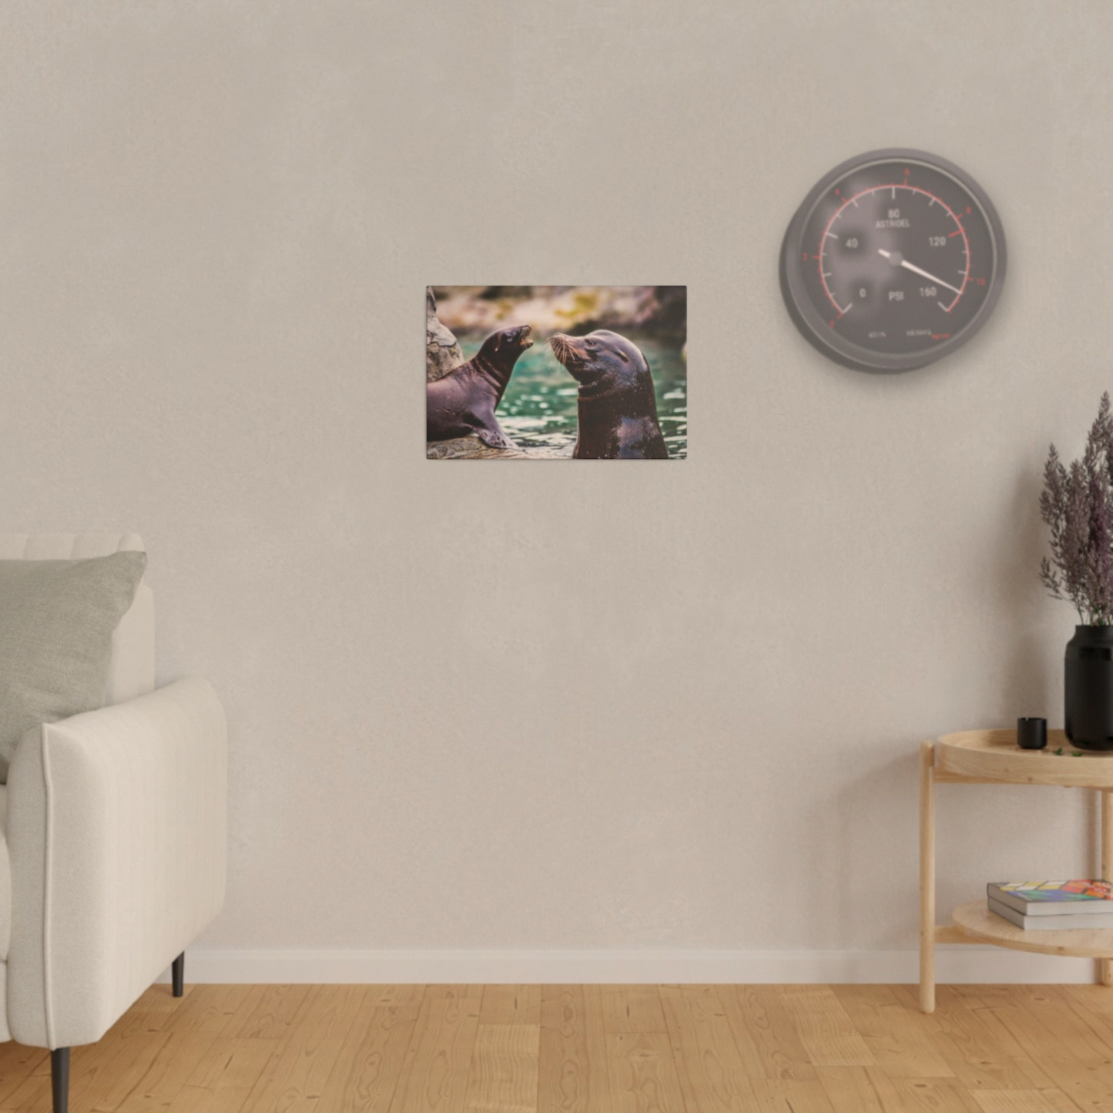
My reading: 150,psi
